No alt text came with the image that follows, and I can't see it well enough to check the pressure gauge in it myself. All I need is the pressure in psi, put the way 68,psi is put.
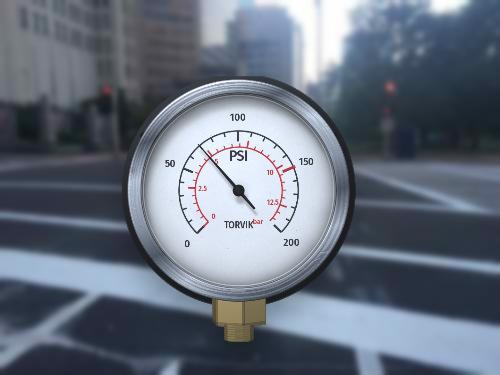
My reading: 70,psi
